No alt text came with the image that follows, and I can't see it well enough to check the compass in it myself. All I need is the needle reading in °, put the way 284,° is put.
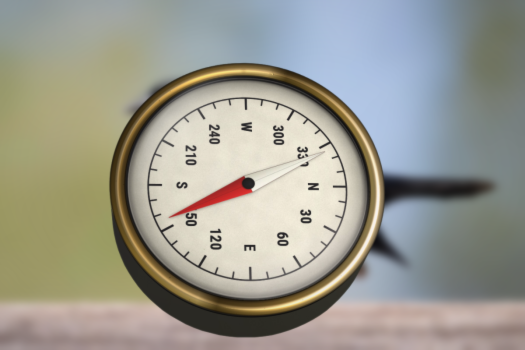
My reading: 155,°
